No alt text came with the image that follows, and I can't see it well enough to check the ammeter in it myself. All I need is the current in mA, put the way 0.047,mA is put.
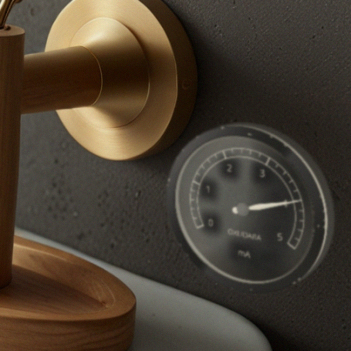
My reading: 4,mA
